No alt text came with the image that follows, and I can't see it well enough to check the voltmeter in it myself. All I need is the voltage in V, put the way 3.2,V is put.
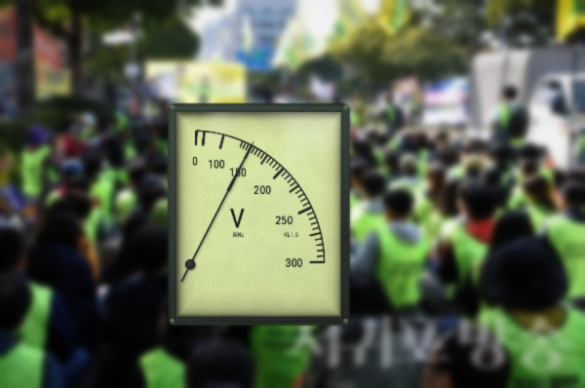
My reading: 150,V
